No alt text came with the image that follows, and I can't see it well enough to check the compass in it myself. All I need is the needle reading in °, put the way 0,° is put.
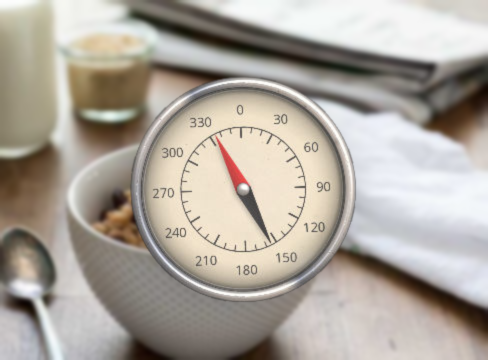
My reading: 335,°
